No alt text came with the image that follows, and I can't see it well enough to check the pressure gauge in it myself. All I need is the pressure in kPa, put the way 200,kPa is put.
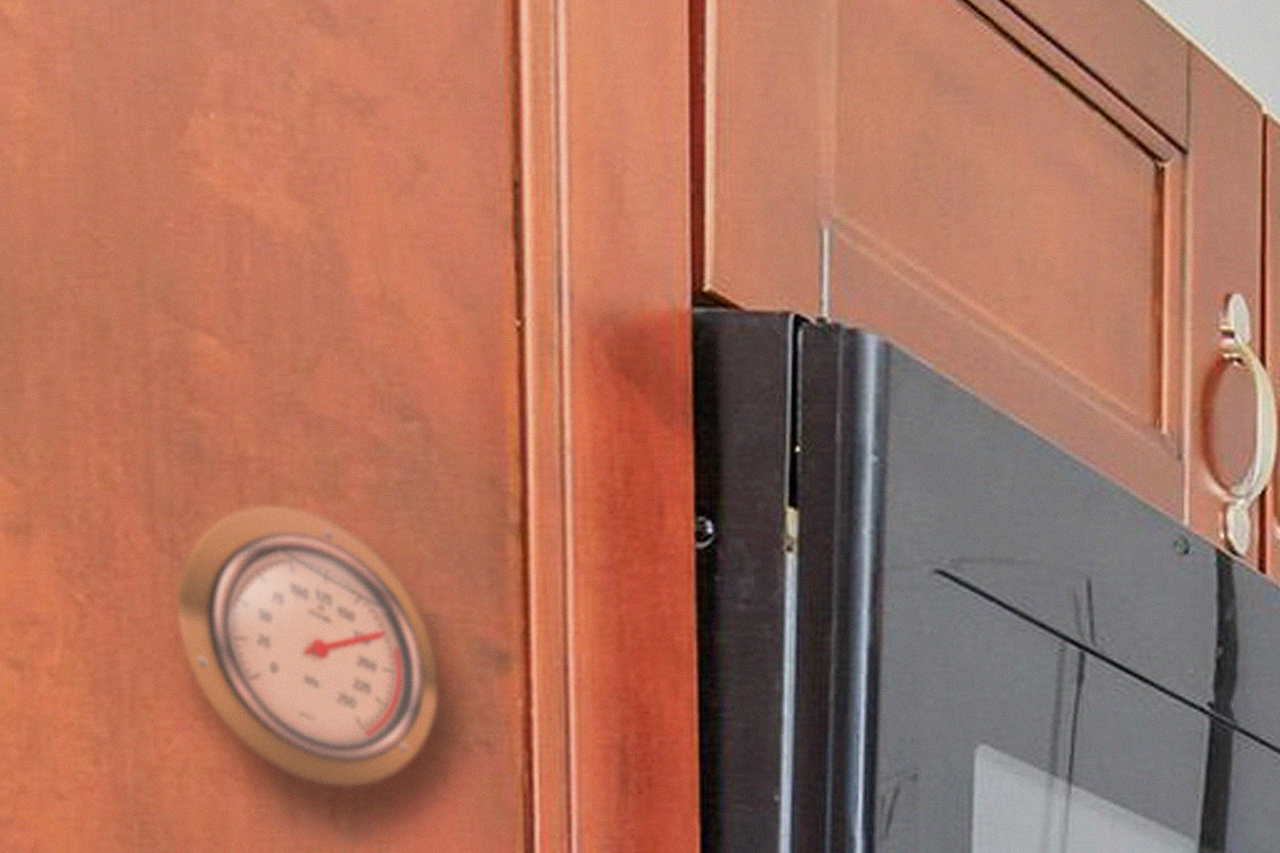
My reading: 175,kPa
